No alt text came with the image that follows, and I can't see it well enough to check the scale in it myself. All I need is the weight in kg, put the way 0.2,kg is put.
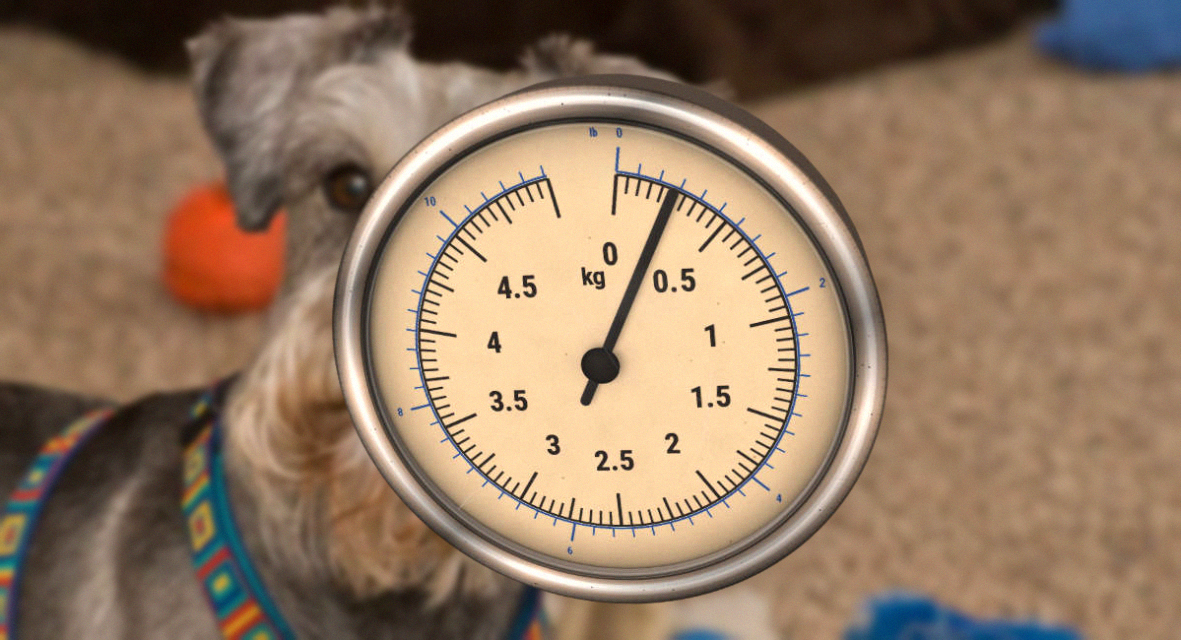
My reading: 0.25,kg
